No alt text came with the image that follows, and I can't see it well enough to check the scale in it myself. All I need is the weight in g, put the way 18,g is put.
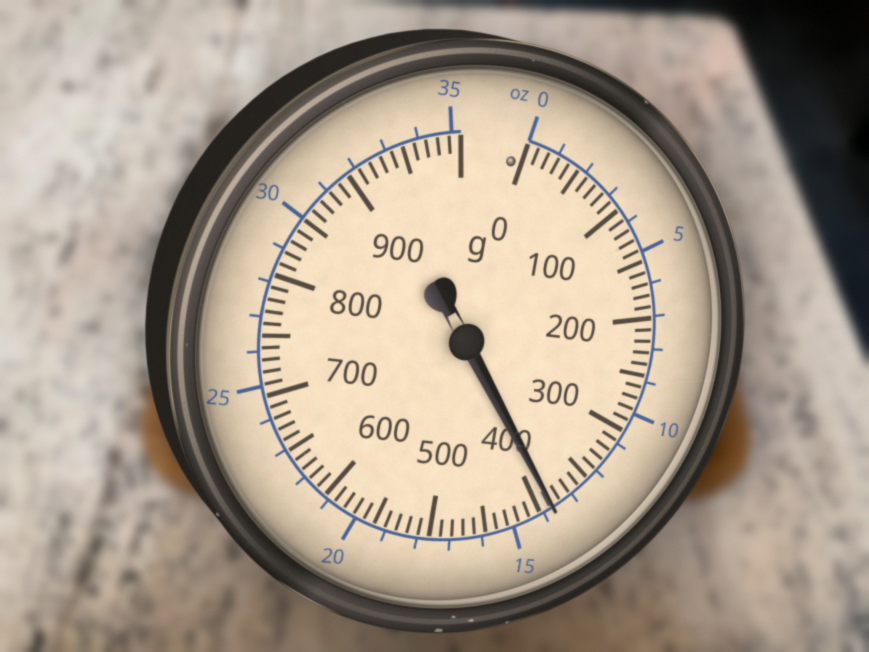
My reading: 390,g
